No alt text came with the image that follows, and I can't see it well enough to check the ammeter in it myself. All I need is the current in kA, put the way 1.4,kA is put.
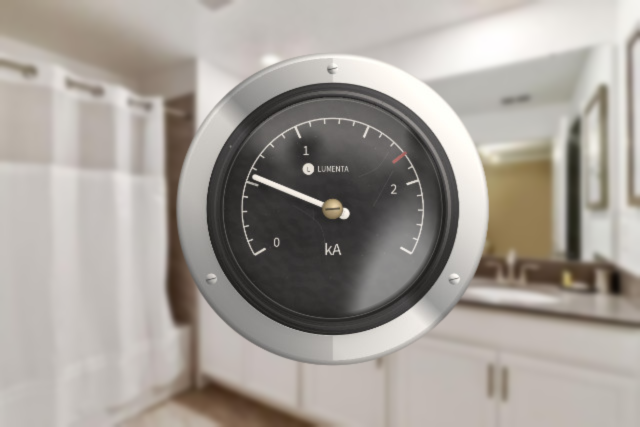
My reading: 0.55,kA
